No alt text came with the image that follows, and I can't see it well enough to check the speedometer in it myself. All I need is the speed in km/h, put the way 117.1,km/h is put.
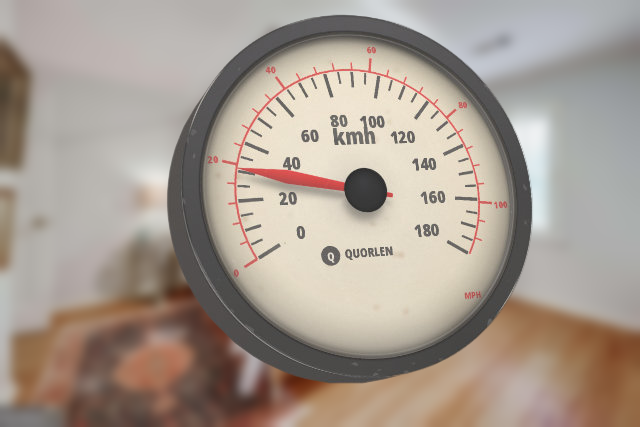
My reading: 30,km/h
